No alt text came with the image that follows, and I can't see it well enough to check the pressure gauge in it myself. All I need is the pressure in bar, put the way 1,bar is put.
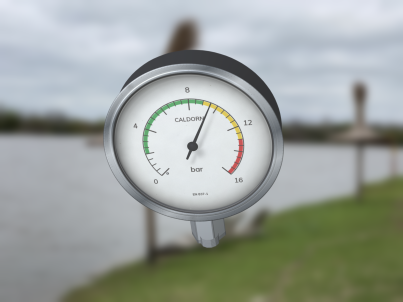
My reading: 9.5,bar
